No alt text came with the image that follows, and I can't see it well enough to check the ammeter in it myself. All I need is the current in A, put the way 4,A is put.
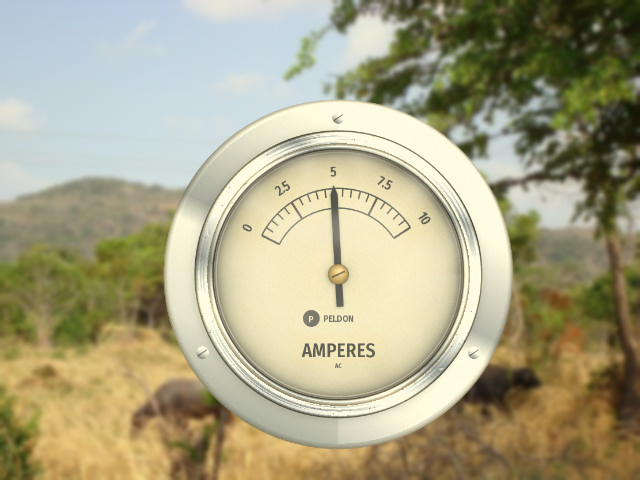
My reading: 5,A
